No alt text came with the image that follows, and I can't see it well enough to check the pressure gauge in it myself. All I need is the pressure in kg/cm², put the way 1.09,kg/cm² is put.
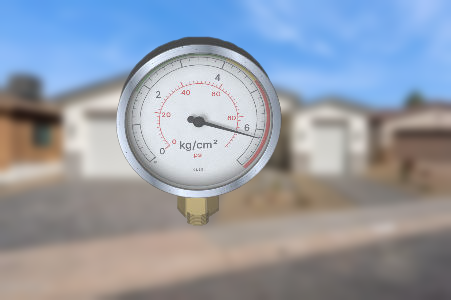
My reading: 6.2,kg/cm²
